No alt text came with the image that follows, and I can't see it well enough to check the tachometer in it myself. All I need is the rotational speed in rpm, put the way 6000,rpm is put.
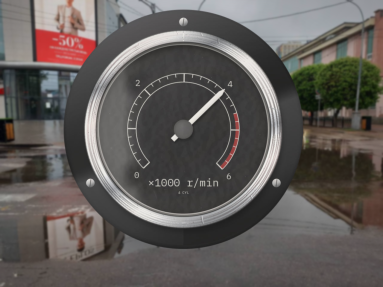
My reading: 4000,rpm
